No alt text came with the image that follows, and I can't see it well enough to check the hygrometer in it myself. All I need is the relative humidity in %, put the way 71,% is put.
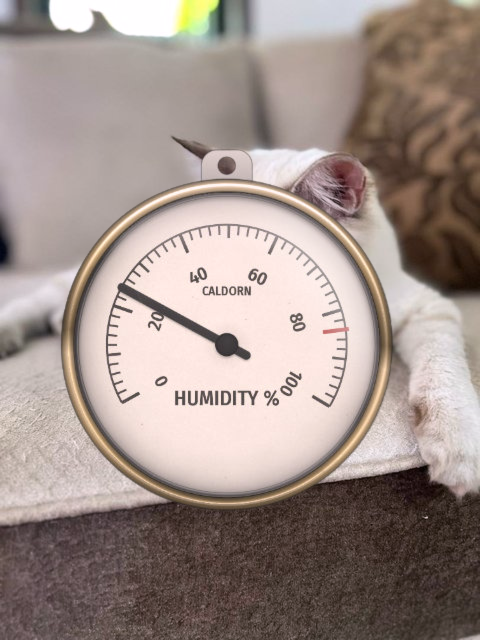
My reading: 24,%
